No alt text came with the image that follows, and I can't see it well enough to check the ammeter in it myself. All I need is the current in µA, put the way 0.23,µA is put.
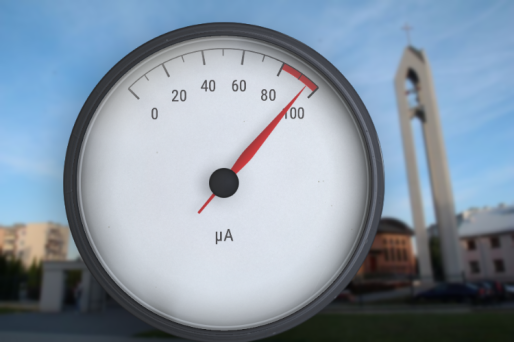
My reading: 95,µA
